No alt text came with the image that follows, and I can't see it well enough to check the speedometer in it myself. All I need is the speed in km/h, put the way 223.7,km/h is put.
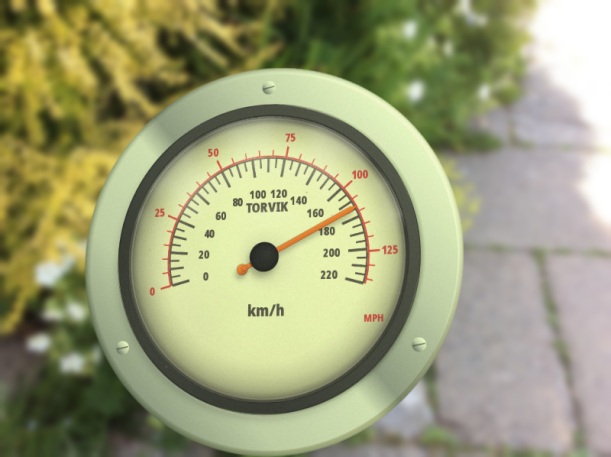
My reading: 175,km/h
